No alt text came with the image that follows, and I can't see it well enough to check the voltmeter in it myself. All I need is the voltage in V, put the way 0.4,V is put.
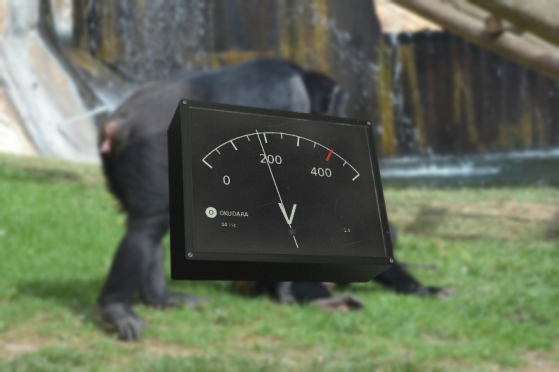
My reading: 175,V
